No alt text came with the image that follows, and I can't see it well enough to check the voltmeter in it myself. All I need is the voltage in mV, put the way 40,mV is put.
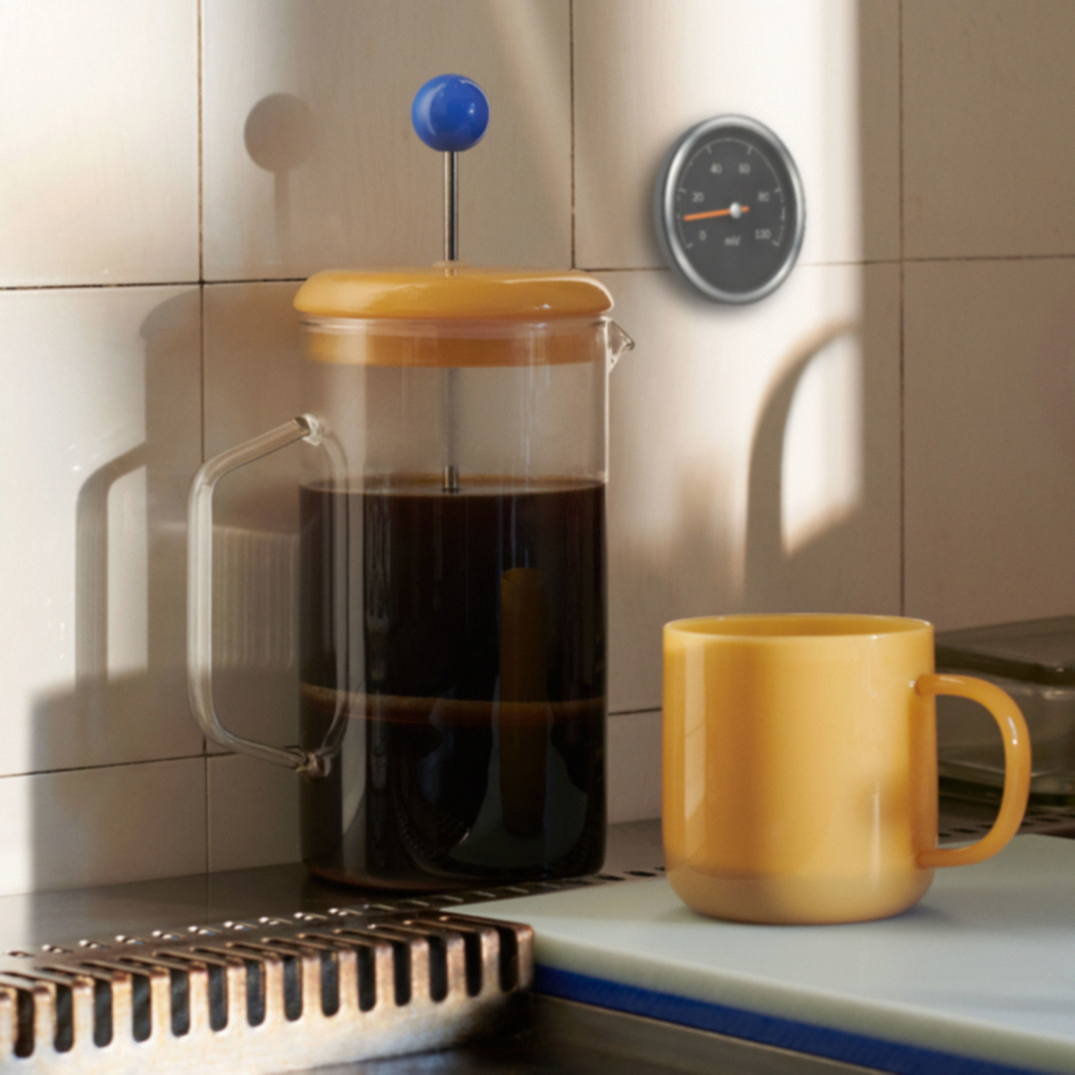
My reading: 10,mV
